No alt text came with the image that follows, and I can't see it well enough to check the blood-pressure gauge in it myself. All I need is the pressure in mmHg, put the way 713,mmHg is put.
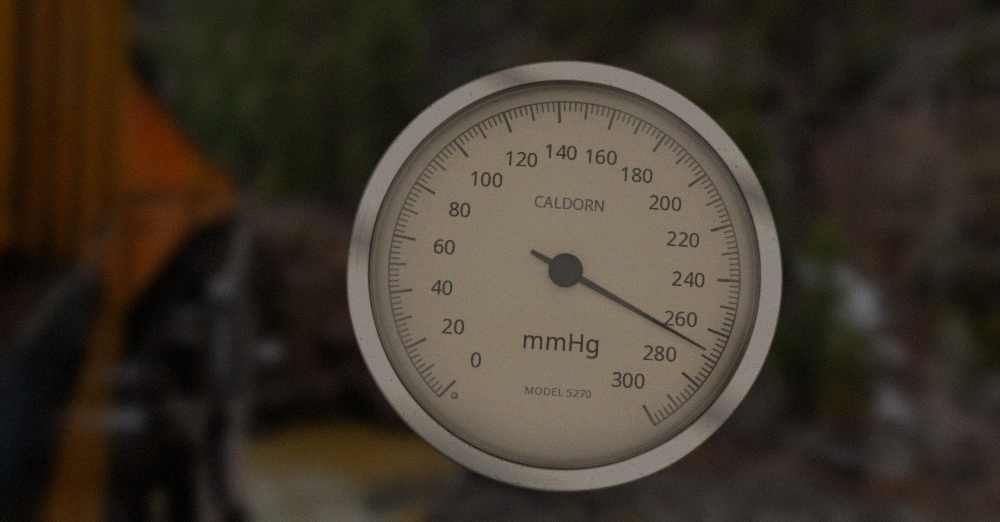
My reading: 268,mmHg
